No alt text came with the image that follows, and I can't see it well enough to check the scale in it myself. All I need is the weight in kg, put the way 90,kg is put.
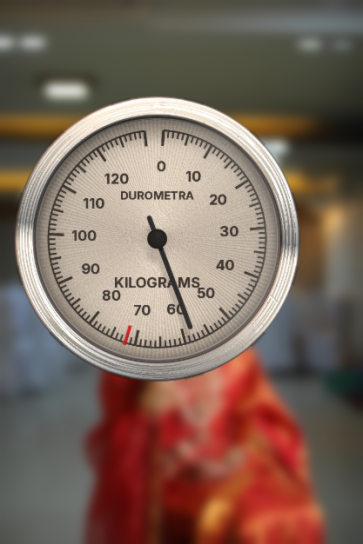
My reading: 58,kg
